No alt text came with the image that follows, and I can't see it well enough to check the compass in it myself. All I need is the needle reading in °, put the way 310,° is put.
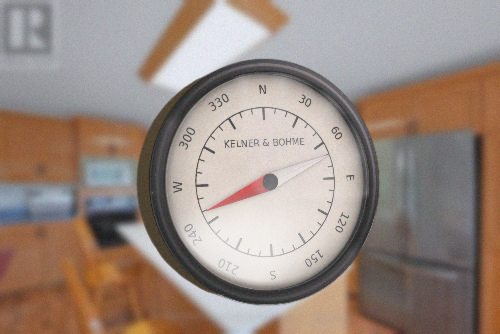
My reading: 250,°
